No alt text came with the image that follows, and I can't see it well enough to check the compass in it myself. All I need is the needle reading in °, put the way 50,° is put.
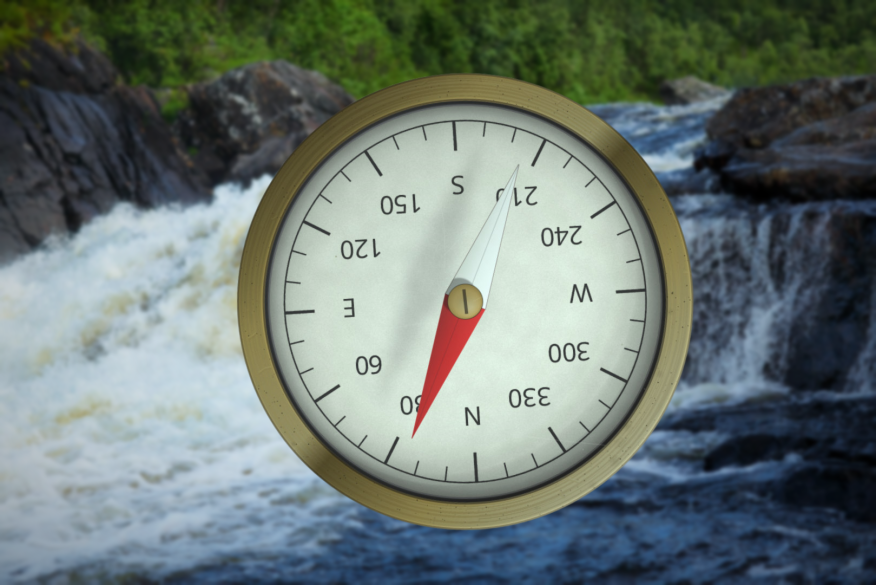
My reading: 25,°
